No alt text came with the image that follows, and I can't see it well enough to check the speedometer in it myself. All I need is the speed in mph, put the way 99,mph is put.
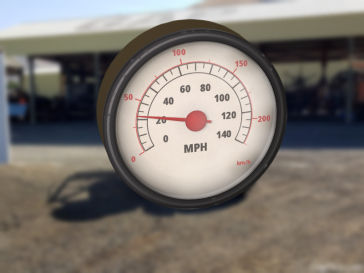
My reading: 22.5,mph
